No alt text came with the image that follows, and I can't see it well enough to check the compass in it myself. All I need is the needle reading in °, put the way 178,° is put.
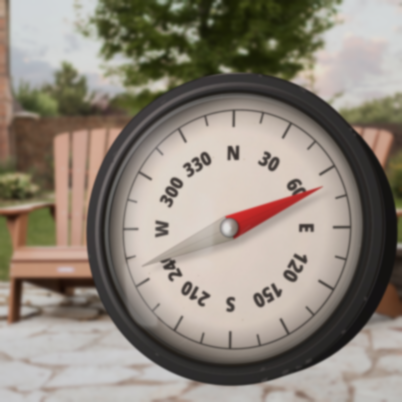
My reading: 67.5,°
